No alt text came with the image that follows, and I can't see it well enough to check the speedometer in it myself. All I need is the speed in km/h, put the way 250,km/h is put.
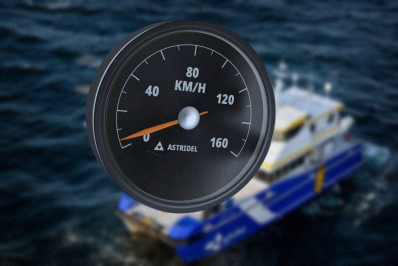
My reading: 5,km/h
